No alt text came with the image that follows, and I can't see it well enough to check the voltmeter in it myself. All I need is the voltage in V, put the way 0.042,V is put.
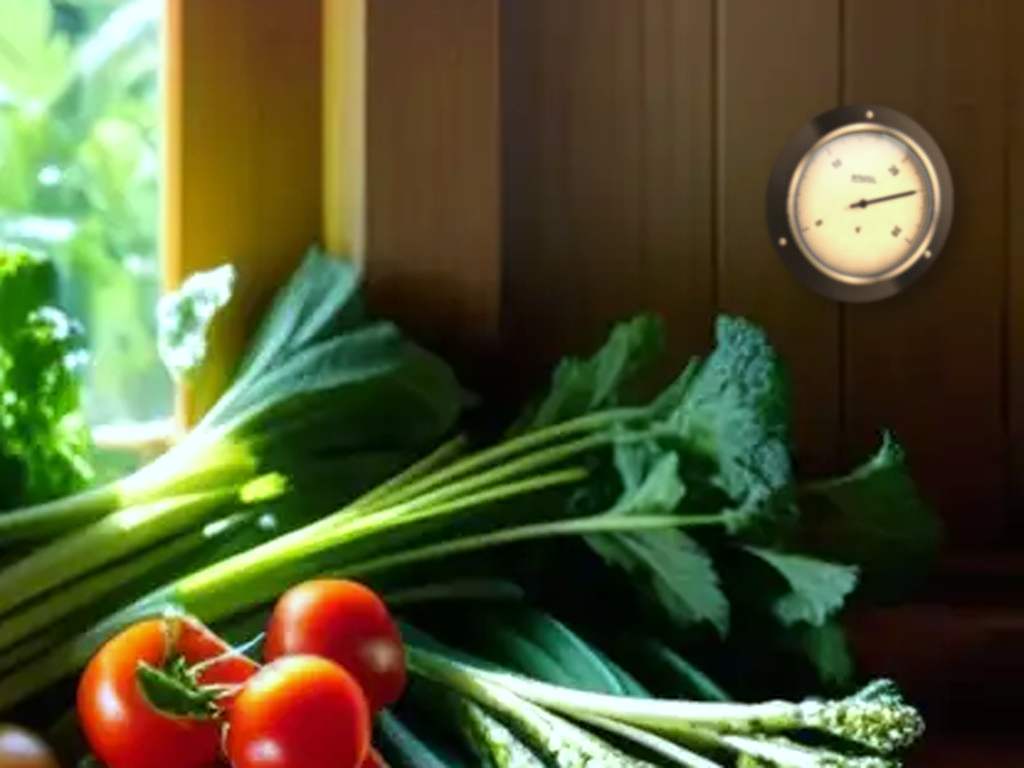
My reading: 24,V
